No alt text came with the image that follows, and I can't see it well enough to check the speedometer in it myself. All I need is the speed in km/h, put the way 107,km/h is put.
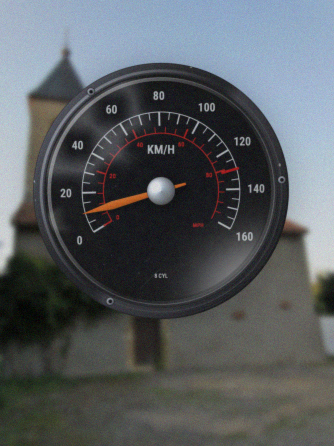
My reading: 10,km/h
